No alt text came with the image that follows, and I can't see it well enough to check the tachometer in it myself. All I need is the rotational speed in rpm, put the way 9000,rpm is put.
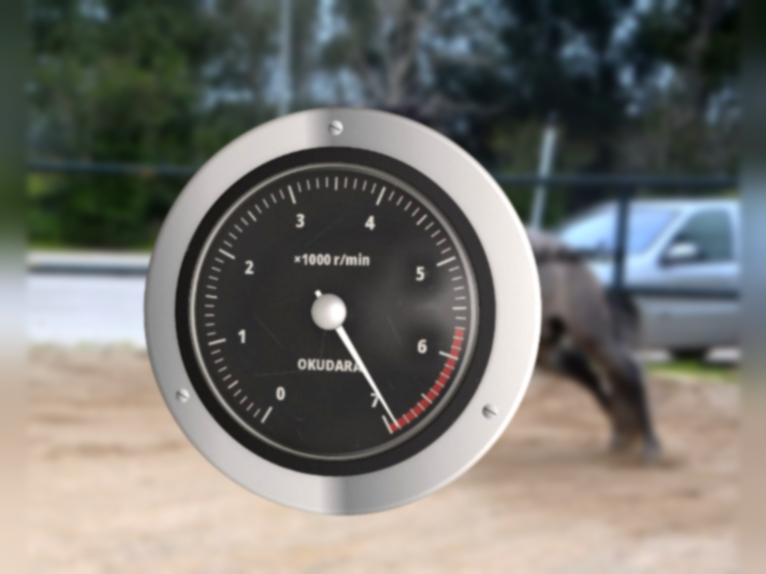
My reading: 6900,rpm
